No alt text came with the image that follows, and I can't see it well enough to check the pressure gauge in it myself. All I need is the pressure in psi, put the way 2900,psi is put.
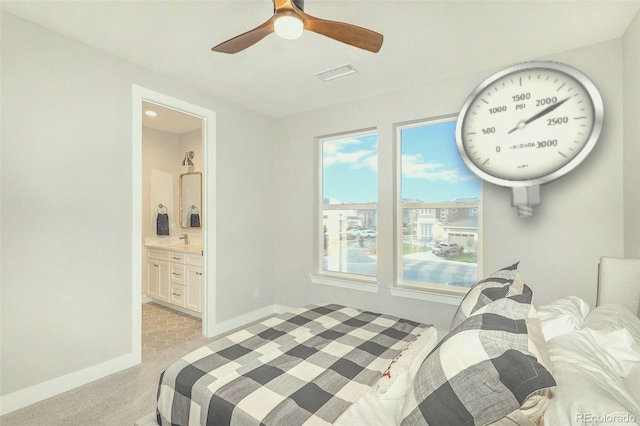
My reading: 2200,psi
